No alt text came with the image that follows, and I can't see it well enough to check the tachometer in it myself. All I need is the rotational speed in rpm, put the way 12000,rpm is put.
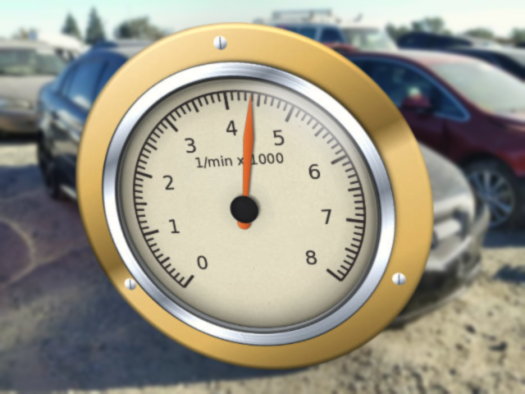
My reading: 4400,rpm
